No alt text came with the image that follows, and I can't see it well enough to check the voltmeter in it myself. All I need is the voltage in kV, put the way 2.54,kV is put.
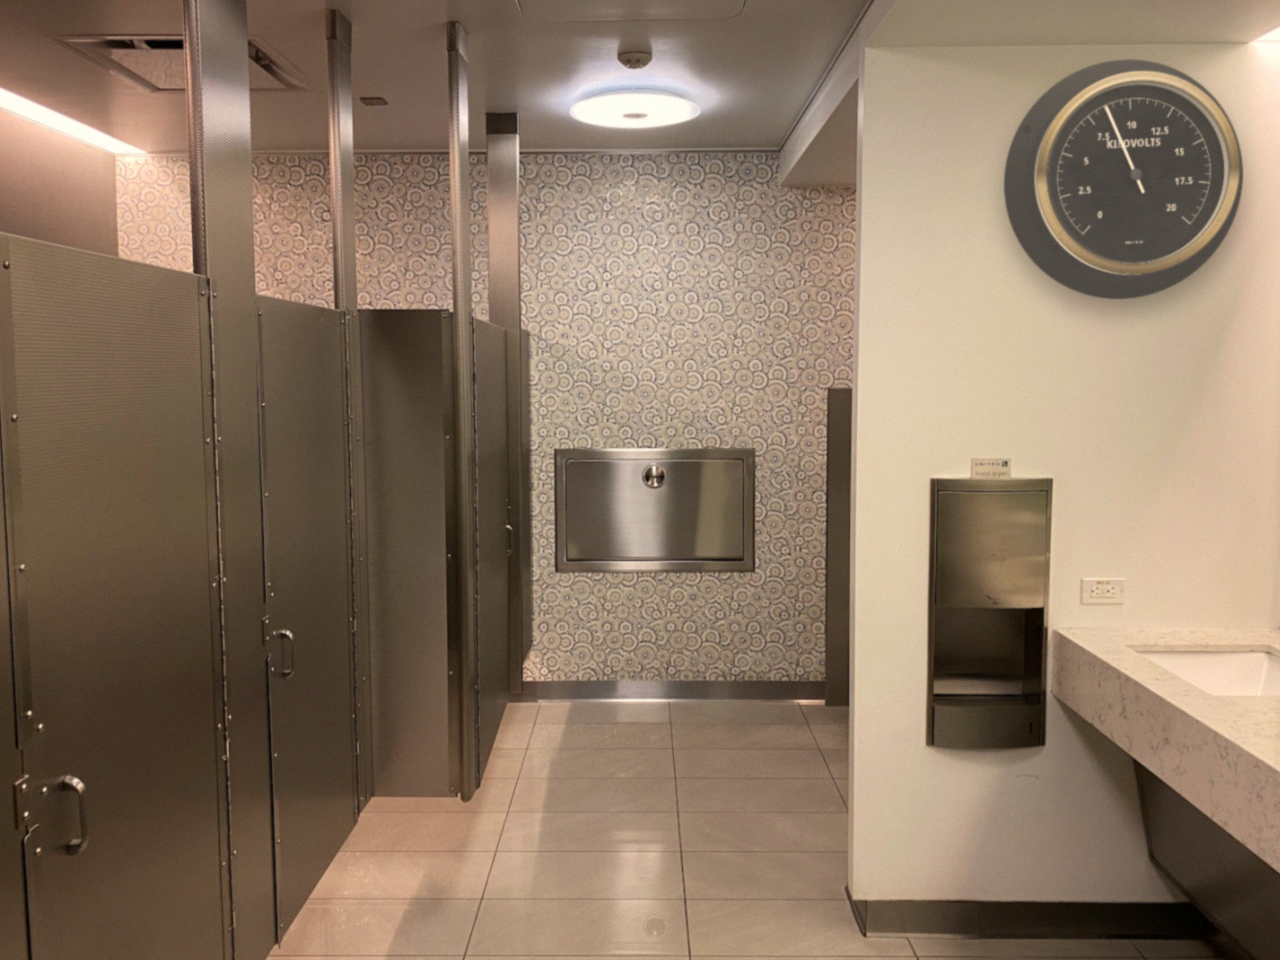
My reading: 8.5,kV
